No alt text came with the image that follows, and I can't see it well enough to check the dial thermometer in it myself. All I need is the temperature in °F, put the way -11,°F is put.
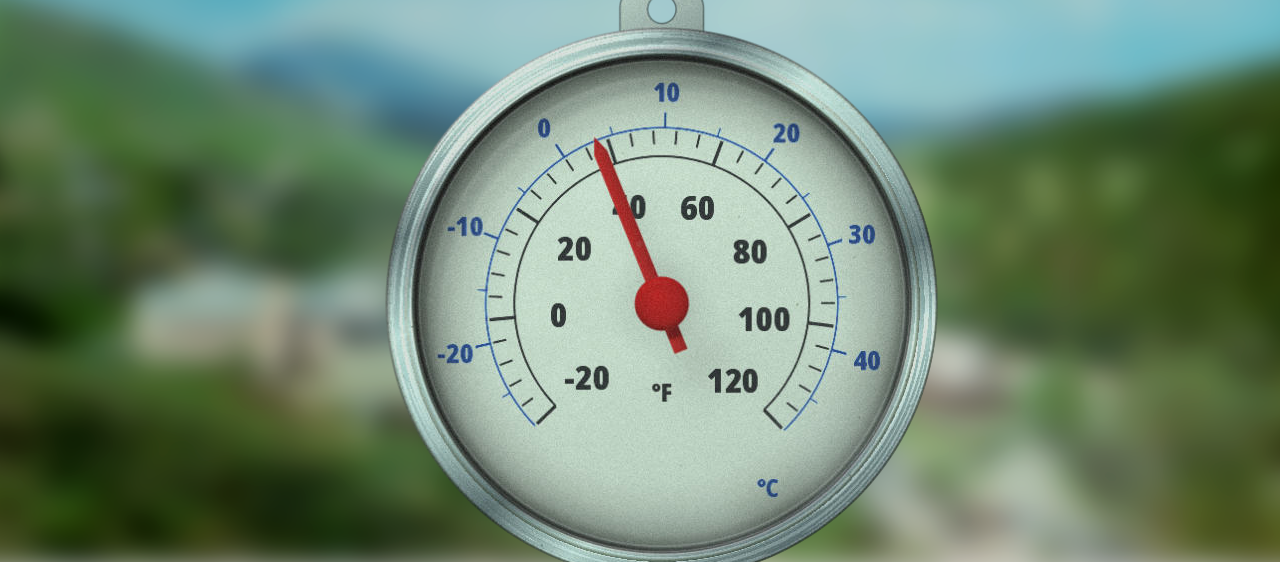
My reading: 38,°F
